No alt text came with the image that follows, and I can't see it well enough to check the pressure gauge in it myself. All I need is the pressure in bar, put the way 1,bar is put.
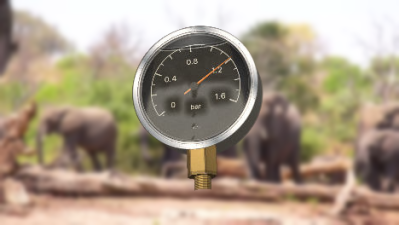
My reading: 1.2,bar
